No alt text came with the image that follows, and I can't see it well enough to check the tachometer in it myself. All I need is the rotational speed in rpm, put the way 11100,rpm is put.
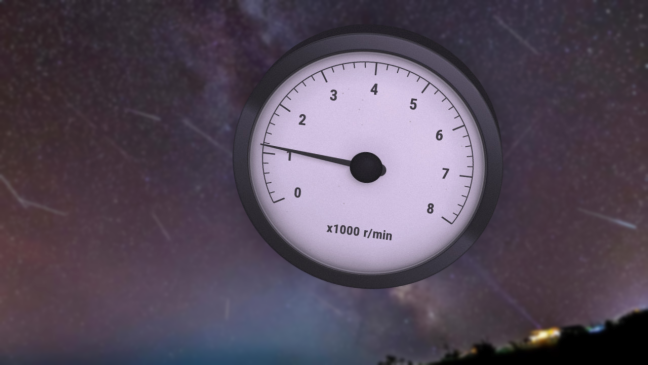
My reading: 1200,rpm
